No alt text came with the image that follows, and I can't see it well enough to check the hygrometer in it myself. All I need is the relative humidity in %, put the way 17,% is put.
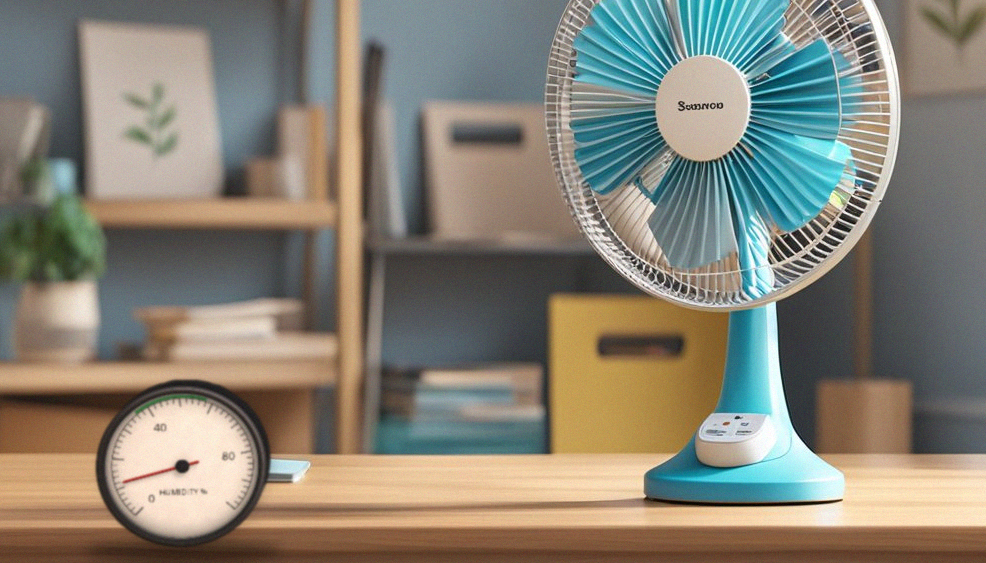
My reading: 12,%
